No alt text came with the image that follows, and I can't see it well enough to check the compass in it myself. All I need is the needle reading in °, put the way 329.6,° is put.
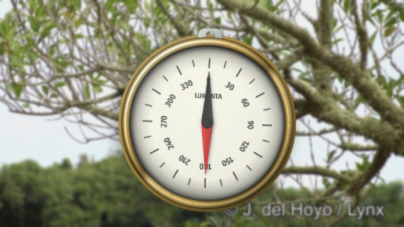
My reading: 180,°
